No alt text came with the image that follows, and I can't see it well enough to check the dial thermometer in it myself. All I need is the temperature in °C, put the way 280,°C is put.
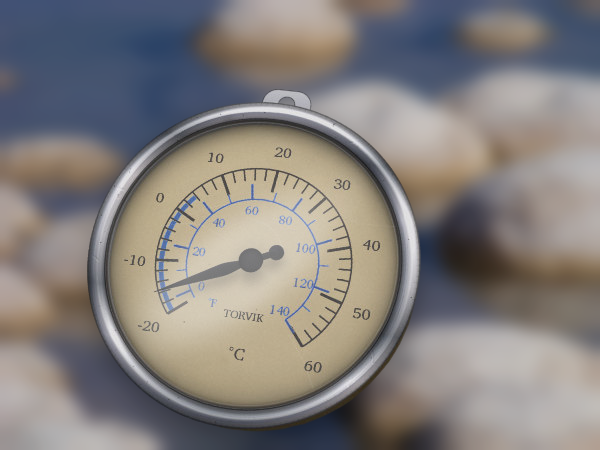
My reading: -16,°C
